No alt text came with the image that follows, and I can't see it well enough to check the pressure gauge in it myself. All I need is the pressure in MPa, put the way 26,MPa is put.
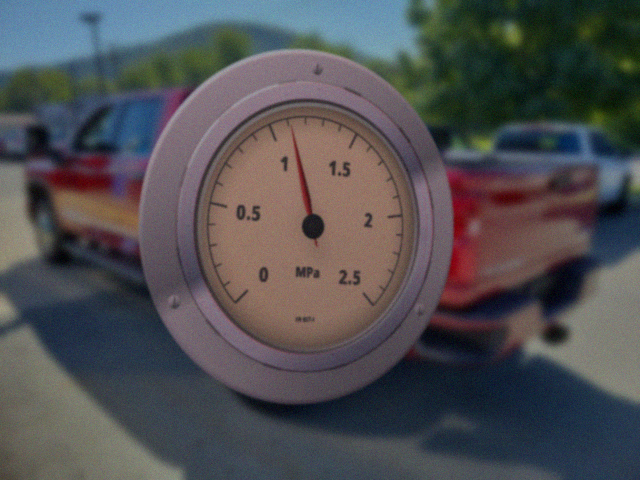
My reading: 1.1,MPa
